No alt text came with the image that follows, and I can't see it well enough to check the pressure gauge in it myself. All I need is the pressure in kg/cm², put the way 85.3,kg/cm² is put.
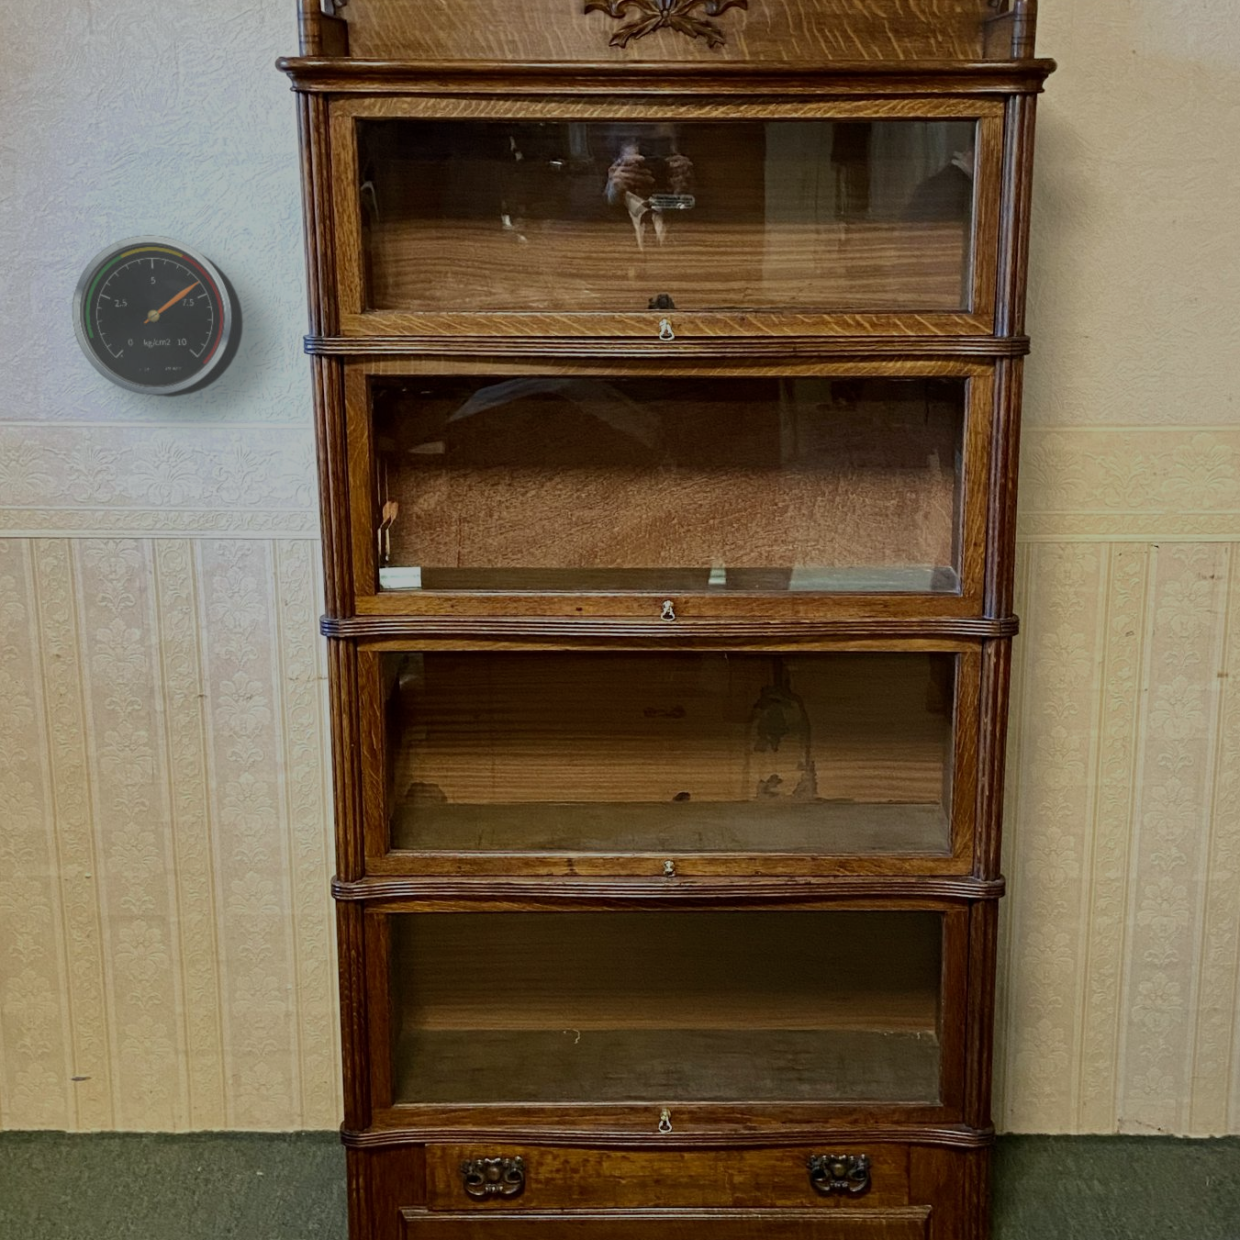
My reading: 7,kg/cm²
